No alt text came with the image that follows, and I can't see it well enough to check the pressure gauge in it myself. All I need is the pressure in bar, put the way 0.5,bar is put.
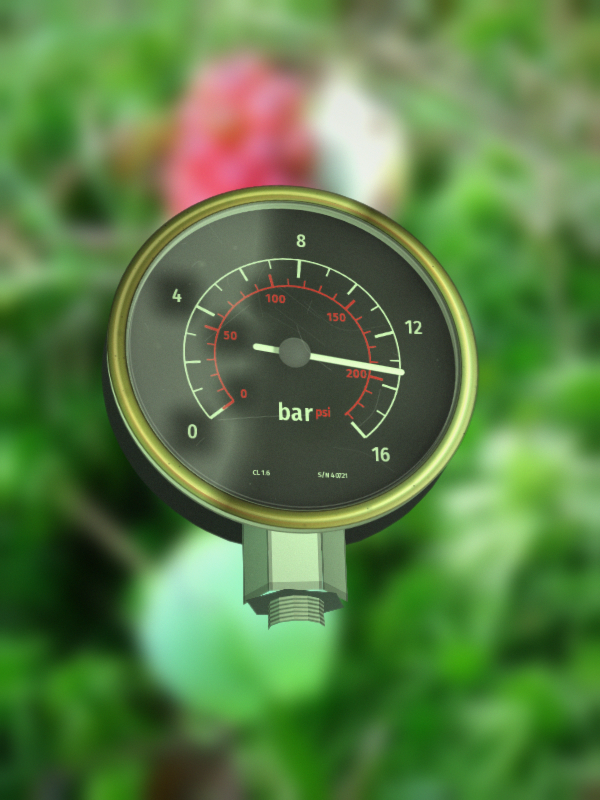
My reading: 13.5,bar
